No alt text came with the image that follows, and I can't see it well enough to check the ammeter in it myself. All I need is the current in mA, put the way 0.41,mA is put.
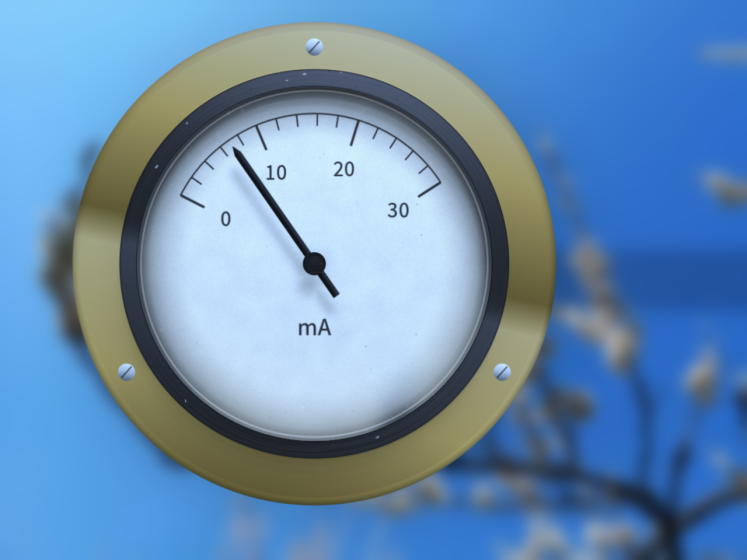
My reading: 7,mA
